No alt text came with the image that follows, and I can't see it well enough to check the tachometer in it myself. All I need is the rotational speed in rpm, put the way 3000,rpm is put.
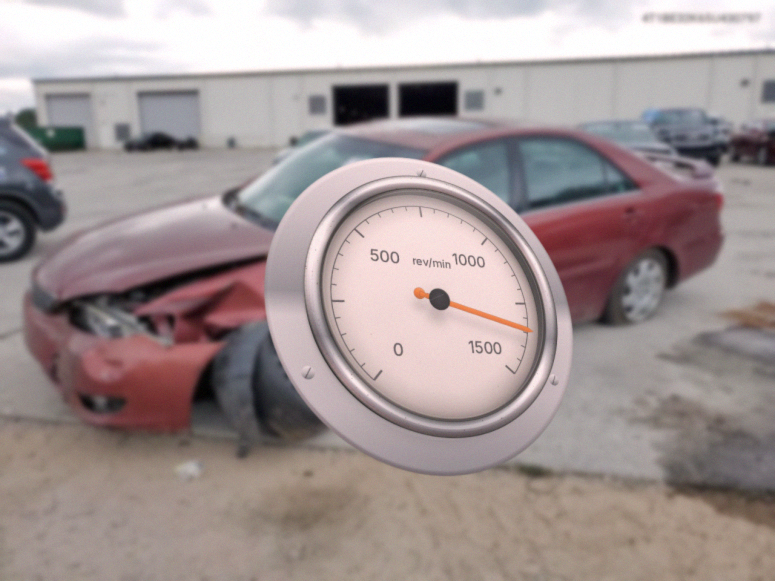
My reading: 1350,rpm
